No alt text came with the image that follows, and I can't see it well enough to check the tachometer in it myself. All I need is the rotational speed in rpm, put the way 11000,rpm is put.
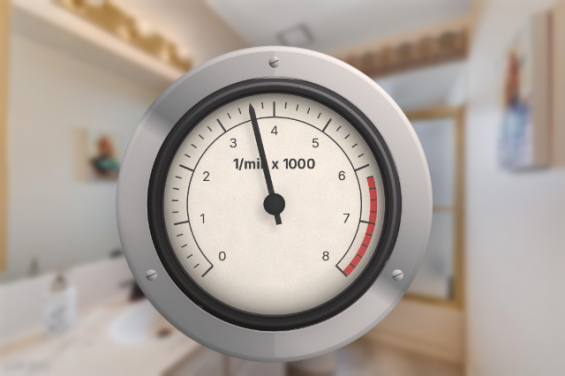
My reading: 3600,rpm
